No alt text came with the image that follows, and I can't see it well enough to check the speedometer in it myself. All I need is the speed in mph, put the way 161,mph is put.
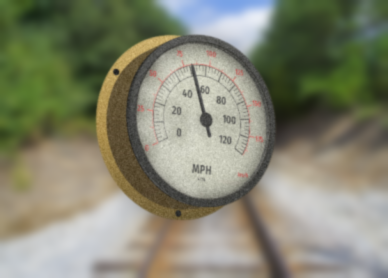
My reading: 50,mph
